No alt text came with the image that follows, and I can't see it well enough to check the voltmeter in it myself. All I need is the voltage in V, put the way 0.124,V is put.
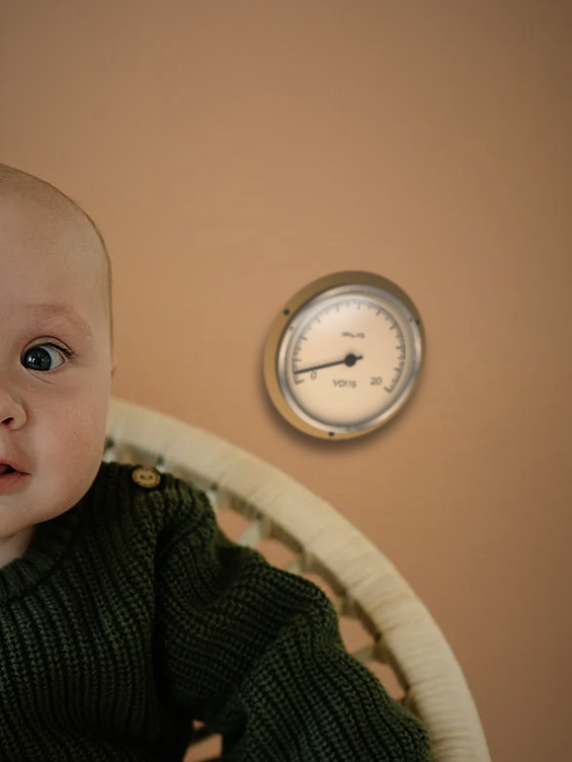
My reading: 1,V
